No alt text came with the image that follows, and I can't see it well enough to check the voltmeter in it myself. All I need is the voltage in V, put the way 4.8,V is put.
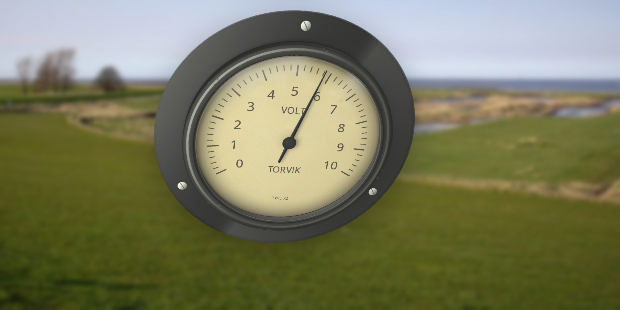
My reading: 5.8,V
